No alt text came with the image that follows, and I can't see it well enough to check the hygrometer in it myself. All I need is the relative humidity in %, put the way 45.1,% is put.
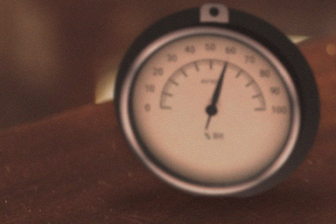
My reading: 60,%
